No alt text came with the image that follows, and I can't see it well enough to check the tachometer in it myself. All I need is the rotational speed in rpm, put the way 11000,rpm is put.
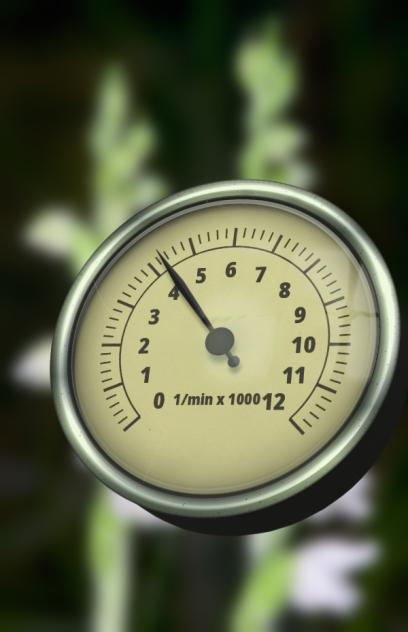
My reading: 4300,rpm
